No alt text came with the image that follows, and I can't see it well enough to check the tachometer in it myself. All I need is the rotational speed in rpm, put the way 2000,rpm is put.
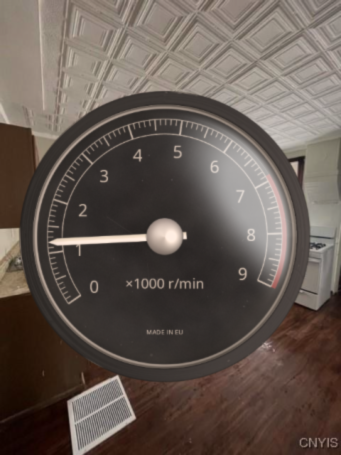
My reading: 1200,rpm
